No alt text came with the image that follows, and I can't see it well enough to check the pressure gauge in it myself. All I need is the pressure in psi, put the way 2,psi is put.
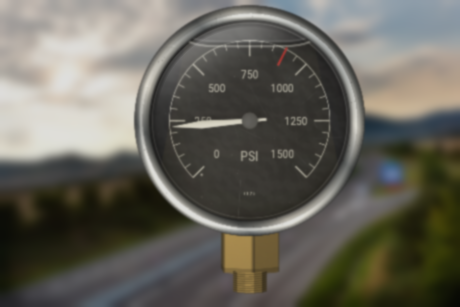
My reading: 225,psi
